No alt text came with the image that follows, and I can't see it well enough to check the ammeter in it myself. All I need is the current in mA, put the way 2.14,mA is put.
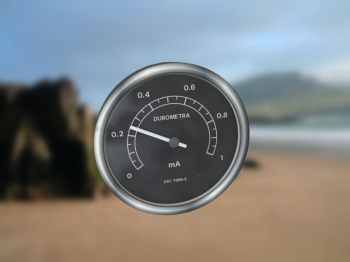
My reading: 0.25,mA
